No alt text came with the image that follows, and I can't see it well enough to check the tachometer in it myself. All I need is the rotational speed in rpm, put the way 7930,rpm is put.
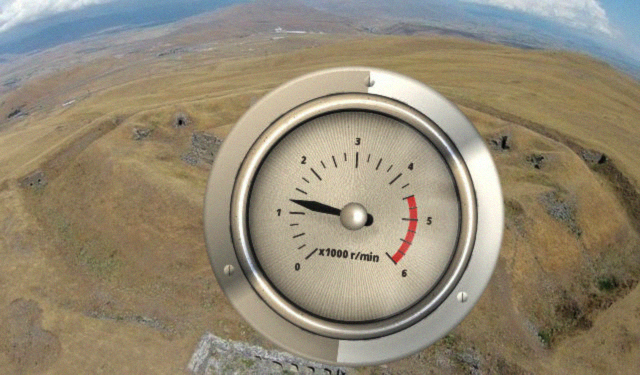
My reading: 1250,rpm
